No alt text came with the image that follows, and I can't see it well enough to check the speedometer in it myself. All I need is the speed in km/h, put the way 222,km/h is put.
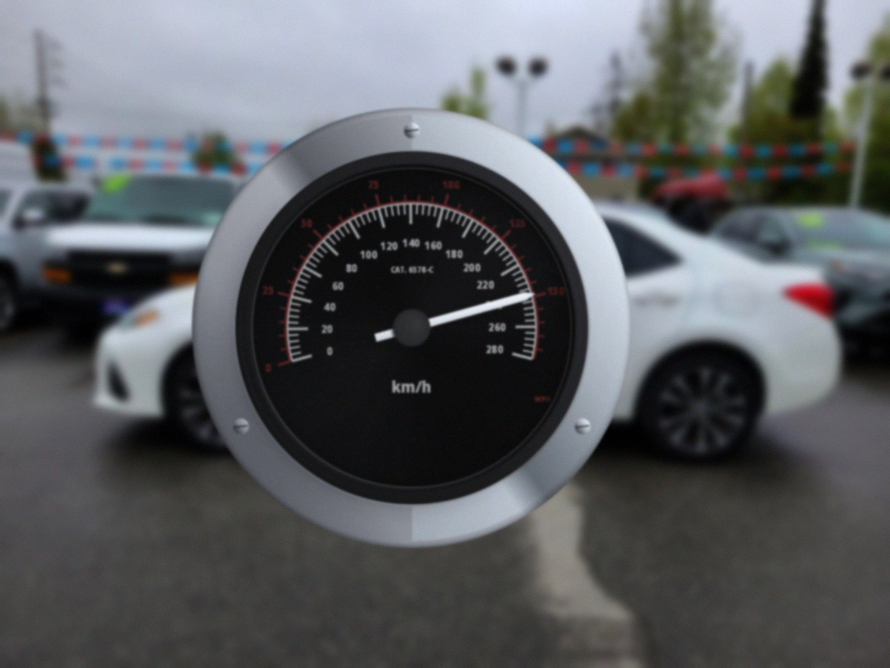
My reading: 240,km/h
